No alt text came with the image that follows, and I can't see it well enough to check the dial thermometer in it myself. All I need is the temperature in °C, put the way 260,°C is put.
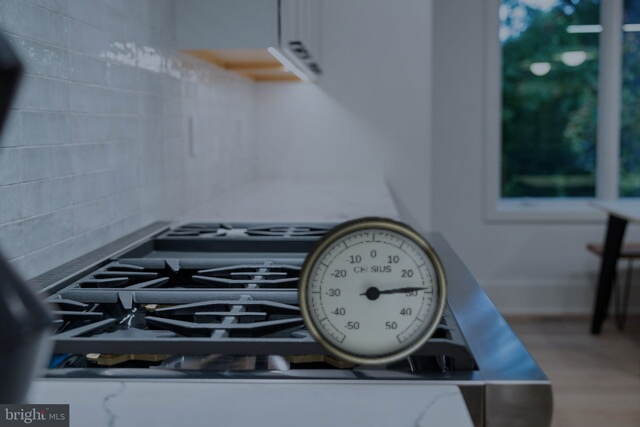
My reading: 28,°C
